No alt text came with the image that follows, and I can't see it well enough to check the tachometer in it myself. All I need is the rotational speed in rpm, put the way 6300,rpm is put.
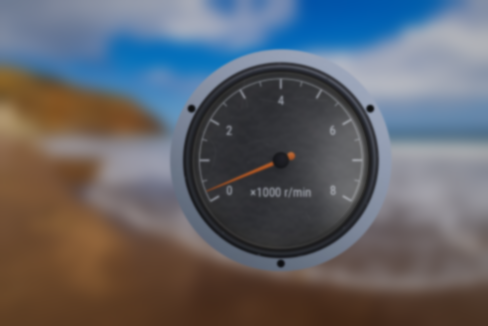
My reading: 250,rpm
